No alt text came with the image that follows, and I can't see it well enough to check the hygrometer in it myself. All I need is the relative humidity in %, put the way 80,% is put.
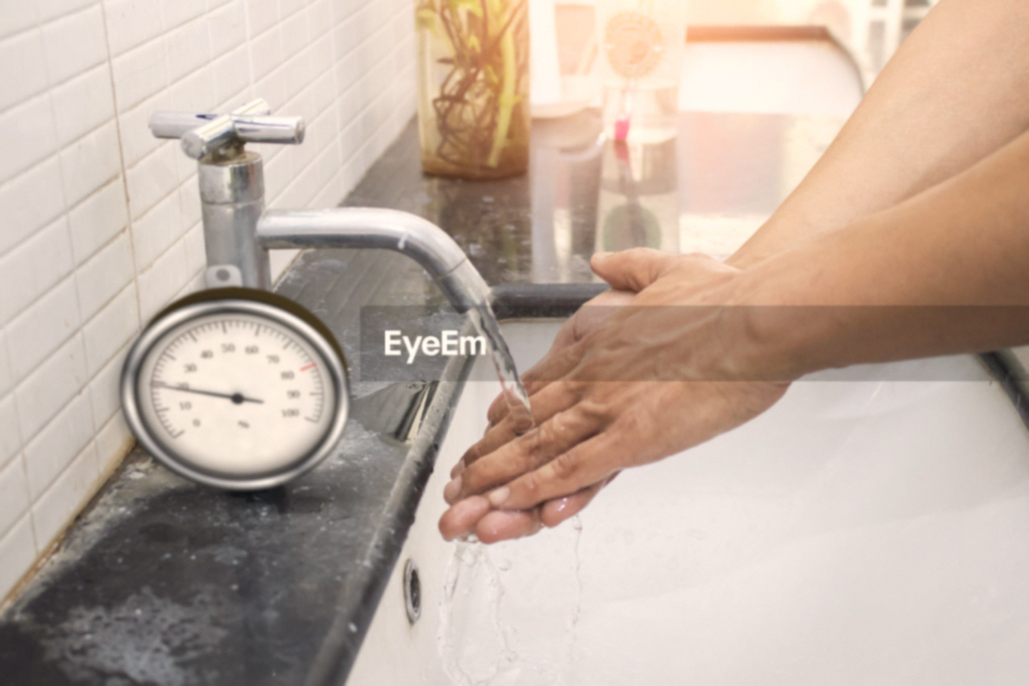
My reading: 20,%
